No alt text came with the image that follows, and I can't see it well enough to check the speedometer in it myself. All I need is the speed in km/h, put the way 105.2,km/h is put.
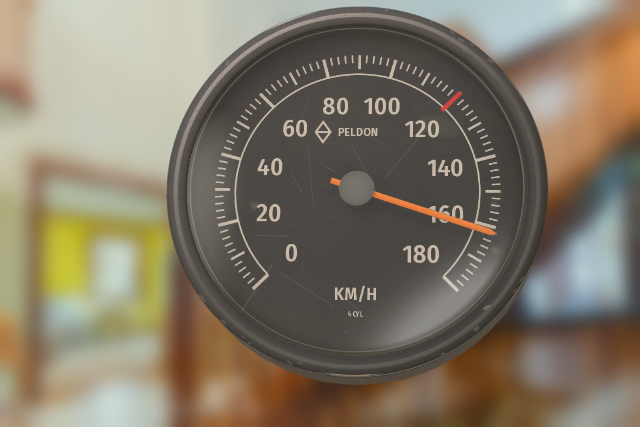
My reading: 162,km/h
